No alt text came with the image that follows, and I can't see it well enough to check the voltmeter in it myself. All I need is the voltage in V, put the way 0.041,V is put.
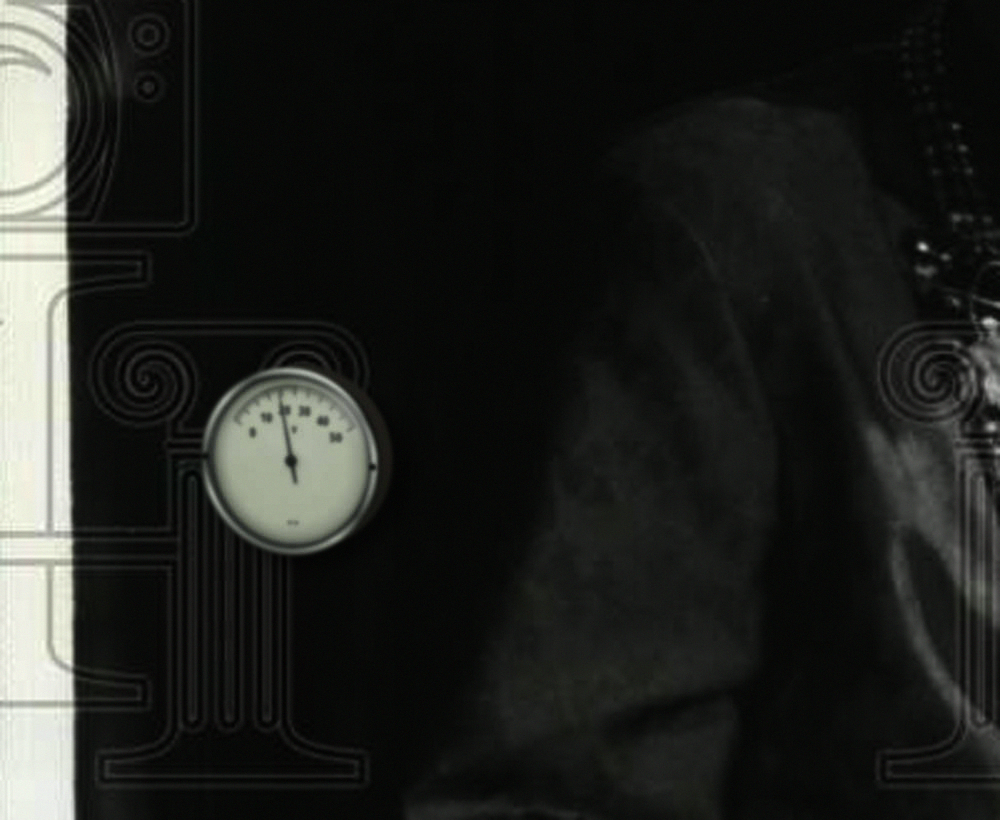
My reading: 20,V
